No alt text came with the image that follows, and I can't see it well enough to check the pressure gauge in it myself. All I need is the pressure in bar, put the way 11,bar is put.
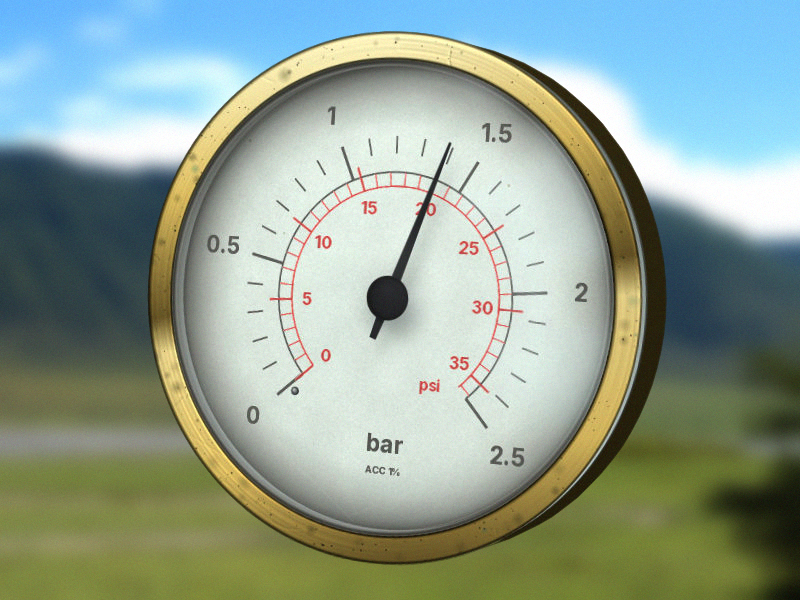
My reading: 1.4,bar
